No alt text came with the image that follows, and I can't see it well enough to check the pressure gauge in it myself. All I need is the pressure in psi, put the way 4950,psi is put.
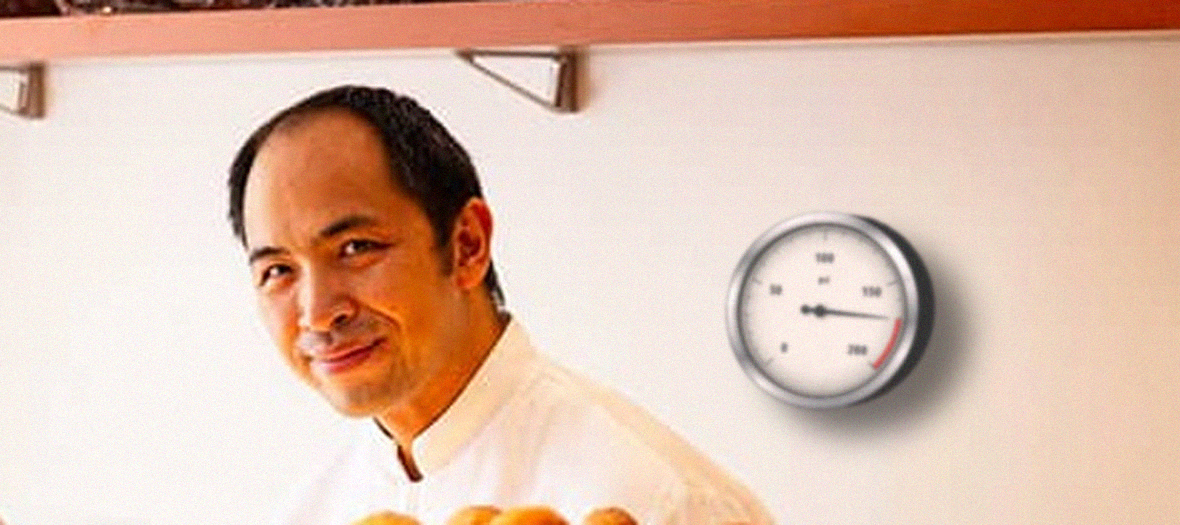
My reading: 170,psi
